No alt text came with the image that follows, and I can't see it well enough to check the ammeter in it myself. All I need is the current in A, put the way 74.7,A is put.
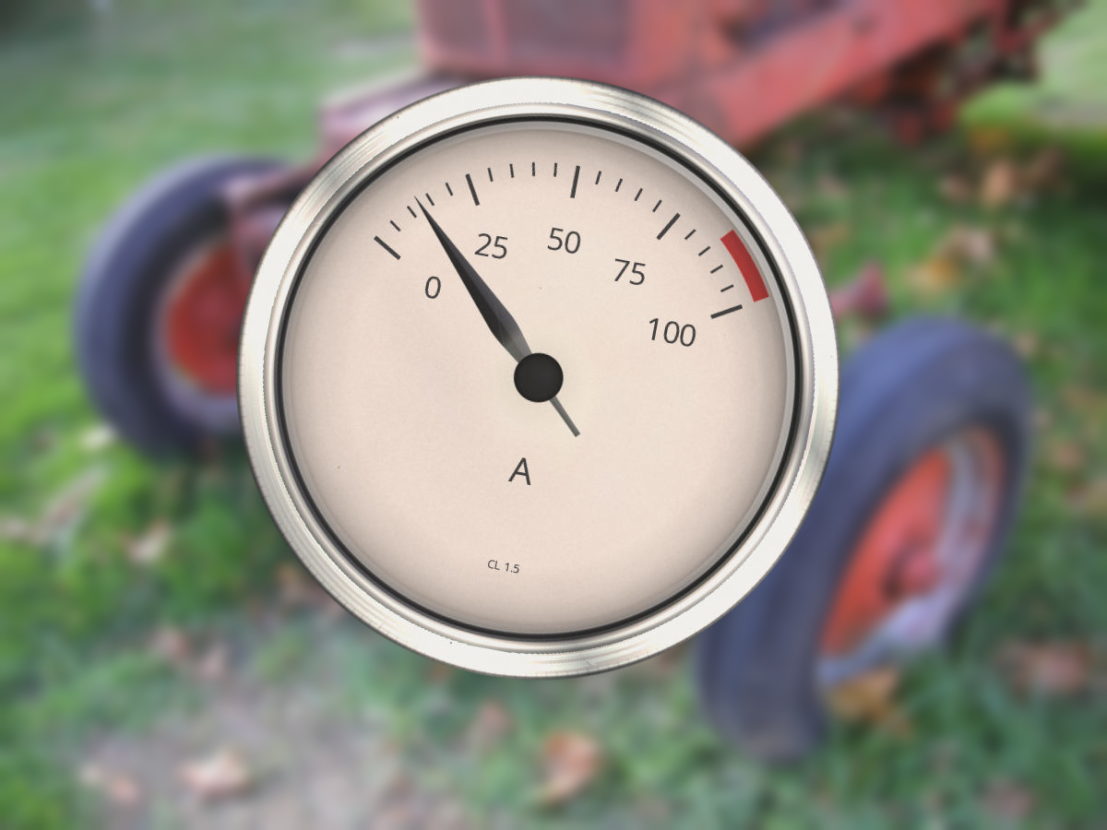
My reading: 12.5,A
